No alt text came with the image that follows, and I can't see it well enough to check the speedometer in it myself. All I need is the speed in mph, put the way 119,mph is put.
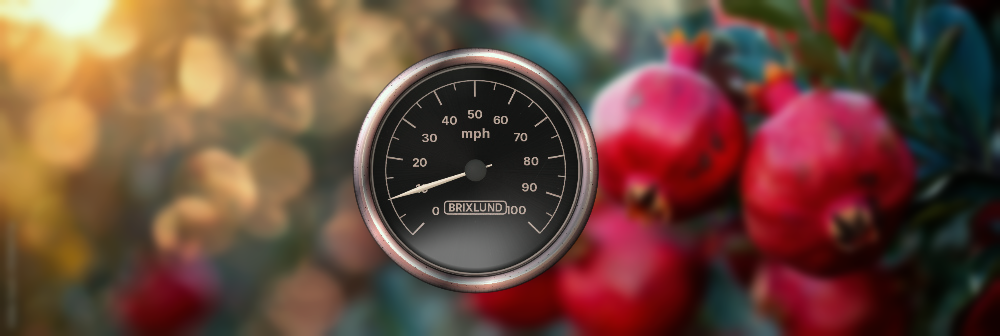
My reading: 10,mph
